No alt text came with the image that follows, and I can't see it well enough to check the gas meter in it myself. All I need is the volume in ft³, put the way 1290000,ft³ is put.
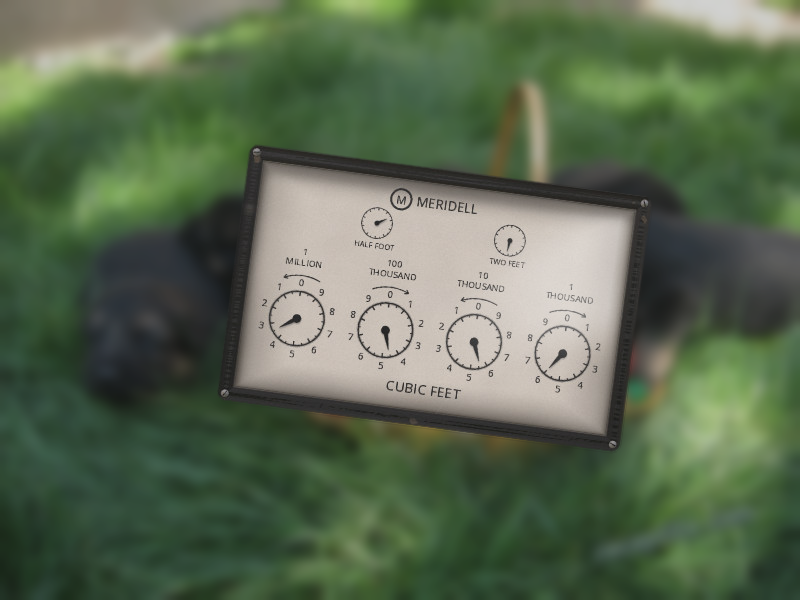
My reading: 345600,ft³
